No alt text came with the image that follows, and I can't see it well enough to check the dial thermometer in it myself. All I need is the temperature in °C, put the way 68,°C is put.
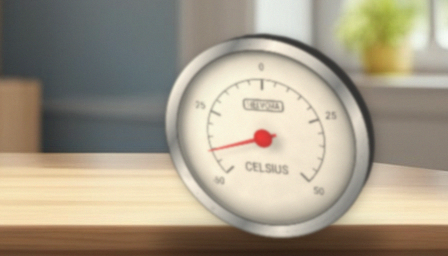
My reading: -40,°C
